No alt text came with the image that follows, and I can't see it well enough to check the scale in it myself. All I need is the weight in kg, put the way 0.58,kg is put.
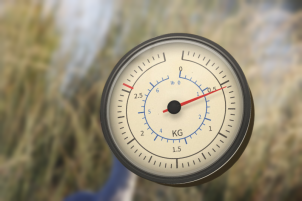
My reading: 0.55,kg
